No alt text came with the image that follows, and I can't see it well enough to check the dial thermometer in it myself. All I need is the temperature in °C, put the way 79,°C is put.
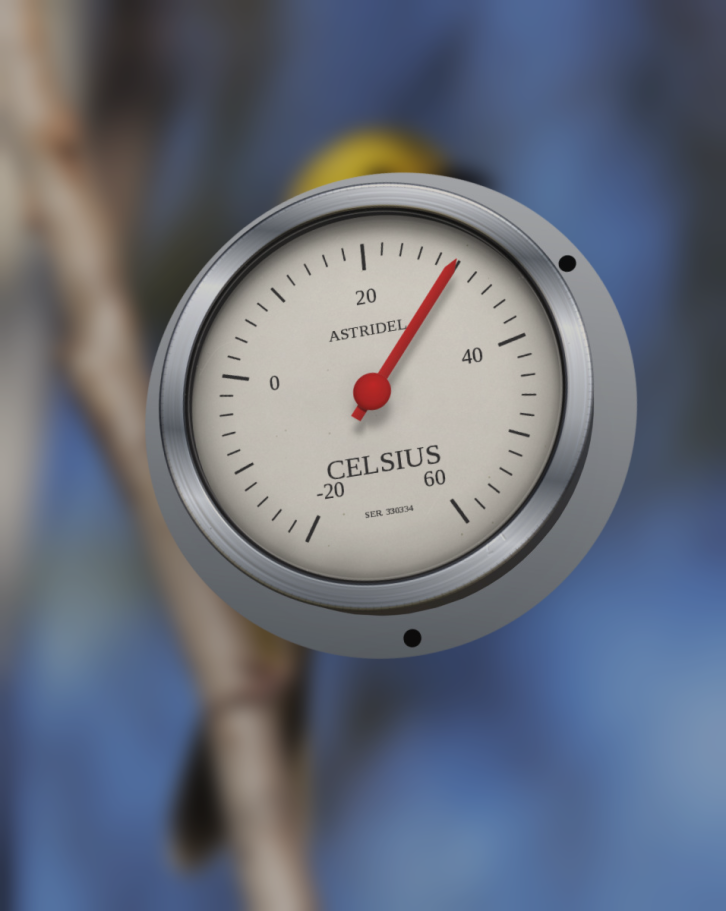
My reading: 30,°C
